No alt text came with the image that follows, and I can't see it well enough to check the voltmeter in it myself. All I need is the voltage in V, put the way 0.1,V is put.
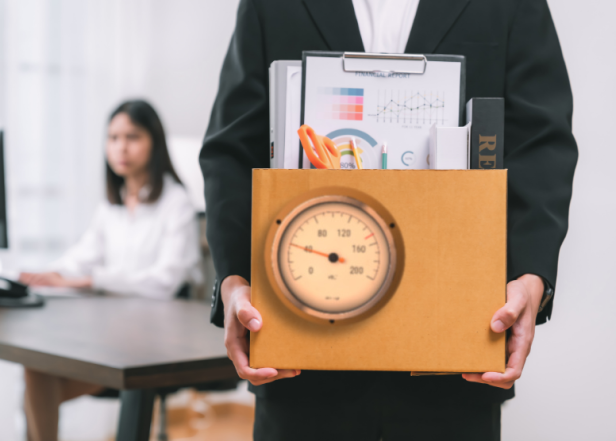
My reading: 40,V
